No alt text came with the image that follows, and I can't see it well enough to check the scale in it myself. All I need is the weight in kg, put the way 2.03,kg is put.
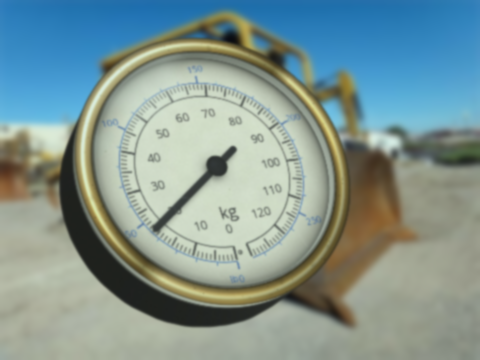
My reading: 20,kg
